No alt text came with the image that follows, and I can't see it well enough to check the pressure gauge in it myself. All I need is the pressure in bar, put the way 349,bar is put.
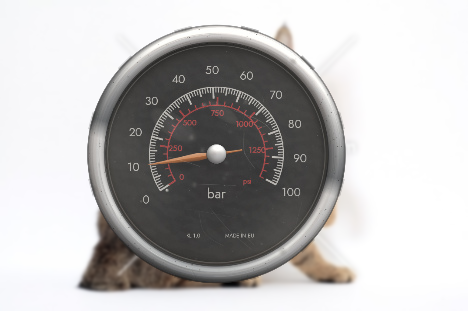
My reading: 10,bar
